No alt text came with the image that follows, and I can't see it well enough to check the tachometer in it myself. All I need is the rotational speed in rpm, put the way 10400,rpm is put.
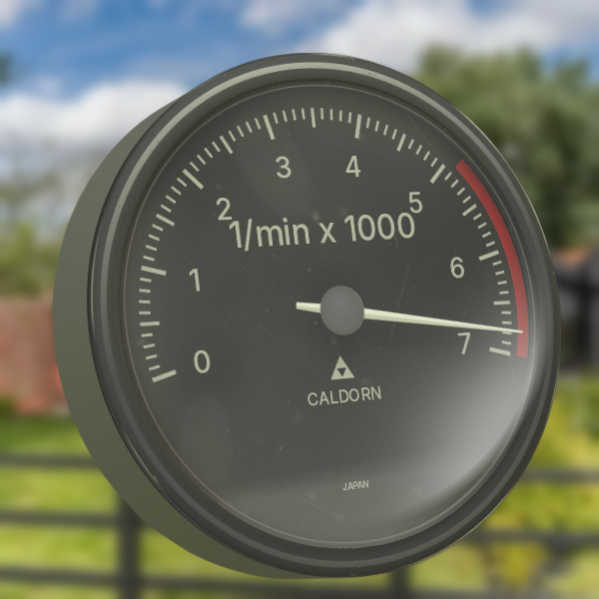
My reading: 6800,rpm
